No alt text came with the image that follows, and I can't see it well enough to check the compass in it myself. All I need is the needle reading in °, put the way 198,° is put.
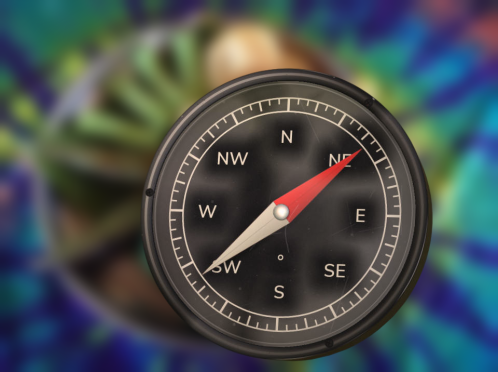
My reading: 50,°
